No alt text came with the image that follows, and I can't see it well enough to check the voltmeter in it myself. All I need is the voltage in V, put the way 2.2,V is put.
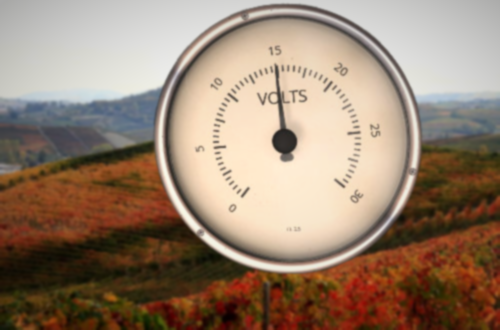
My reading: 15,V
